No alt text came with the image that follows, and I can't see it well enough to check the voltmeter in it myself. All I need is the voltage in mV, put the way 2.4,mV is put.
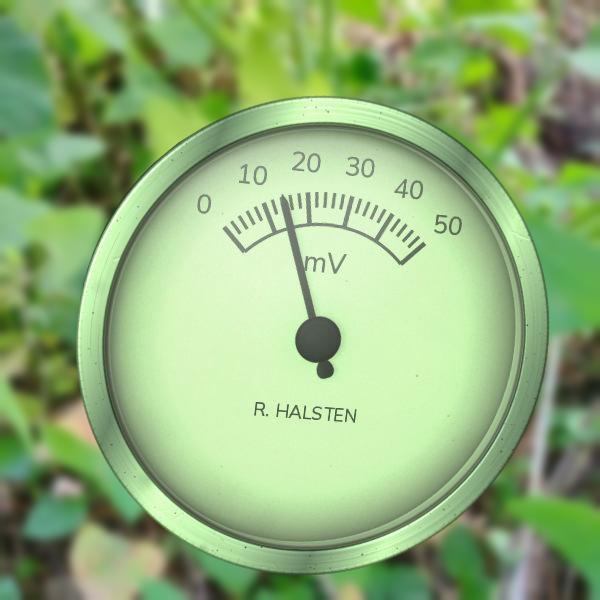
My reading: 14,mV
